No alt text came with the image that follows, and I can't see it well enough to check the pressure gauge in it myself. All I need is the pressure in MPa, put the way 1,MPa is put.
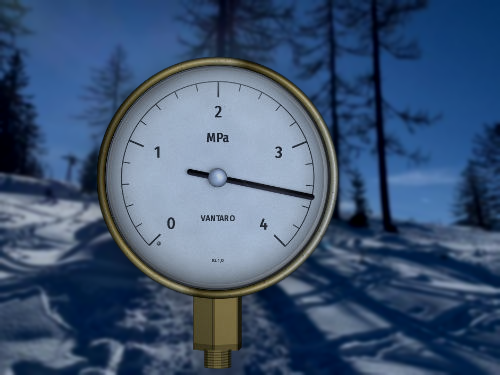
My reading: 3.5,MPa
